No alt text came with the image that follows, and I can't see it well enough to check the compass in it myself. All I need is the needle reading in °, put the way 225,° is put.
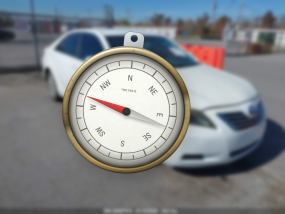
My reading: 285,°
